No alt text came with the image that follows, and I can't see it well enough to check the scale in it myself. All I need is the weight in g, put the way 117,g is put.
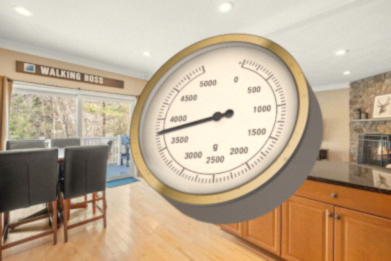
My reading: 3750,g
